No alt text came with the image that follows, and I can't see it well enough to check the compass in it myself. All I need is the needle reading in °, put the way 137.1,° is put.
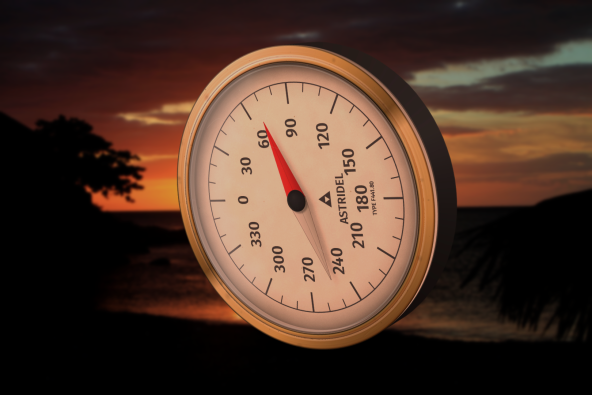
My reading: 70,°
